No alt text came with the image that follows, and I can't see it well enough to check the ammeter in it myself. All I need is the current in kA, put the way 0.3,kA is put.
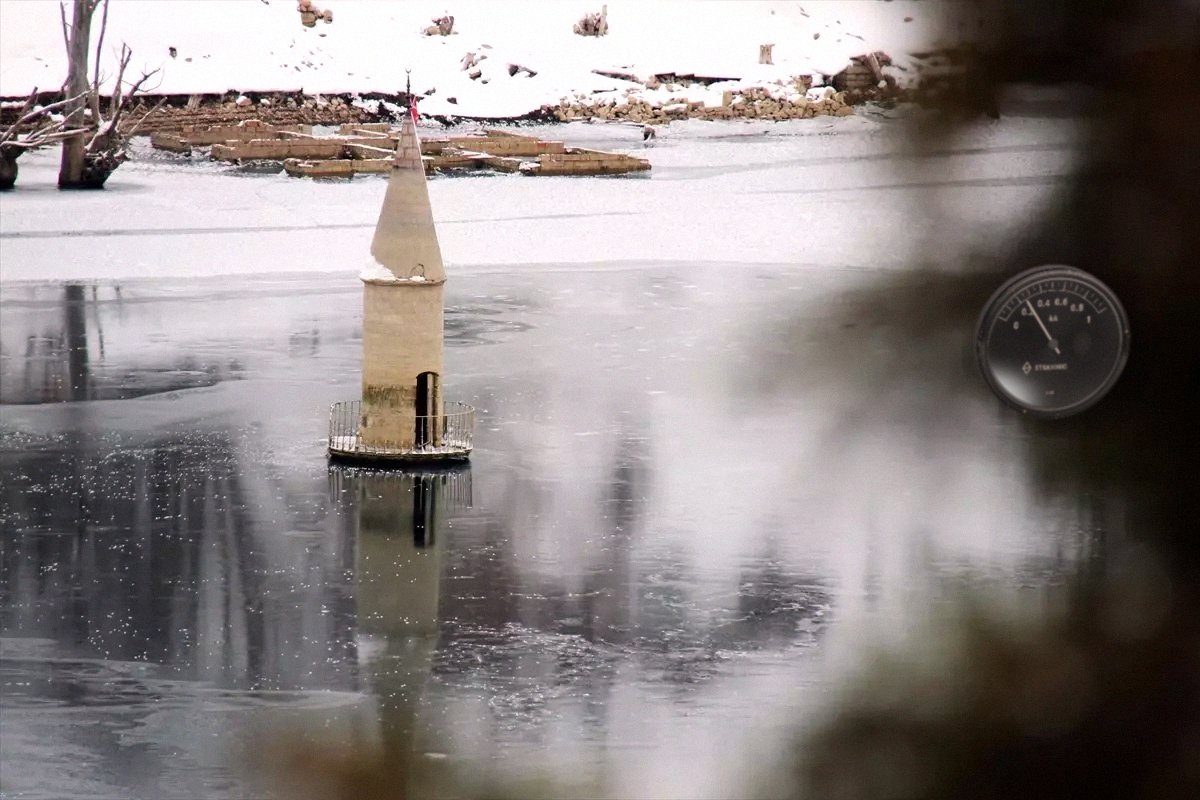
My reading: 0.25,kA
